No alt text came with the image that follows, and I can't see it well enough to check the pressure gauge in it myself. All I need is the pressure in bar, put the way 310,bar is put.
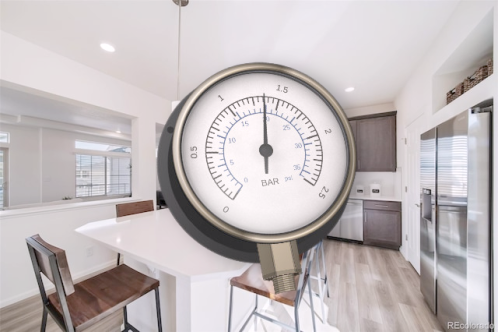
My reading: 1.35,bar
